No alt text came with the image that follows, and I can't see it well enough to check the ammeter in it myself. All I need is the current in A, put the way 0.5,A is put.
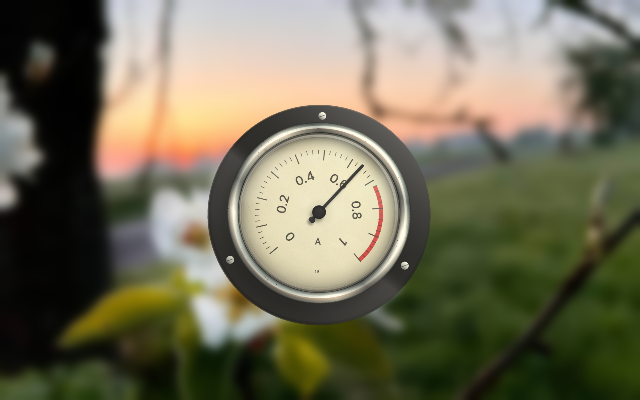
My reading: 0.64,A
